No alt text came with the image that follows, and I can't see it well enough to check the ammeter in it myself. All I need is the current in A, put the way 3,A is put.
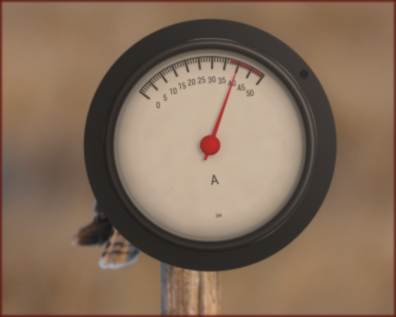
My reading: 40,A
